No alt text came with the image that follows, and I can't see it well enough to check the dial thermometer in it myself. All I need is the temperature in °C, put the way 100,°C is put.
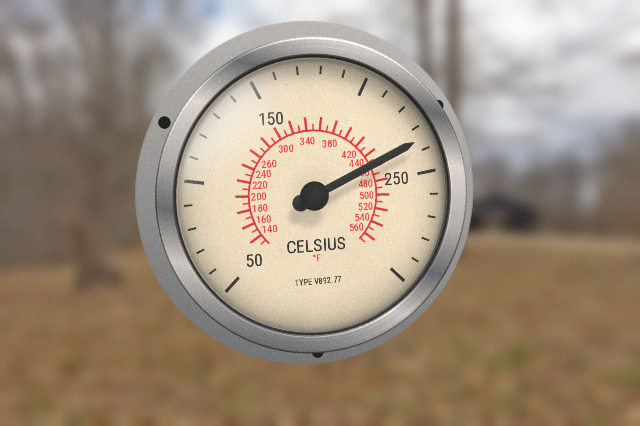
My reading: 235,°C
